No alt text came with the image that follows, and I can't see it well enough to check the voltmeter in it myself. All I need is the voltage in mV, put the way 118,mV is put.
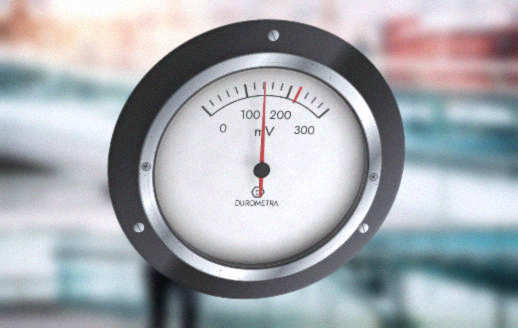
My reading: 140,mV
